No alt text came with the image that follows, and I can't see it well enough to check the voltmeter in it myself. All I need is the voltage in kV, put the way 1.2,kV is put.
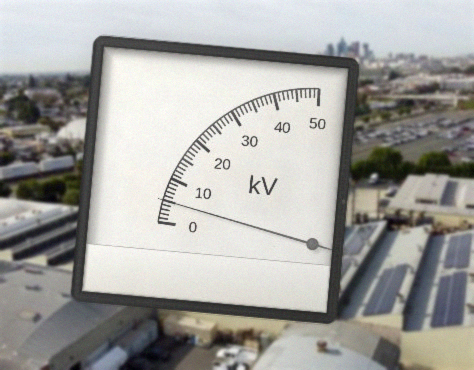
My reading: 5,kV
